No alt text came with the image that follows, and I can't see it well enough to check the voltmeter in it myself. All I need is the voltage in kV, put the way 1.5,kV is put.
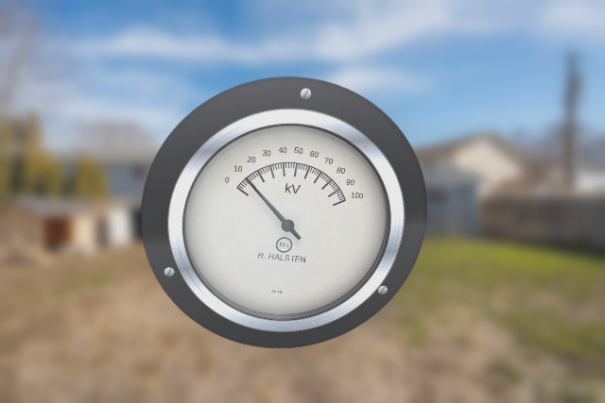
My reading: 10,kV
